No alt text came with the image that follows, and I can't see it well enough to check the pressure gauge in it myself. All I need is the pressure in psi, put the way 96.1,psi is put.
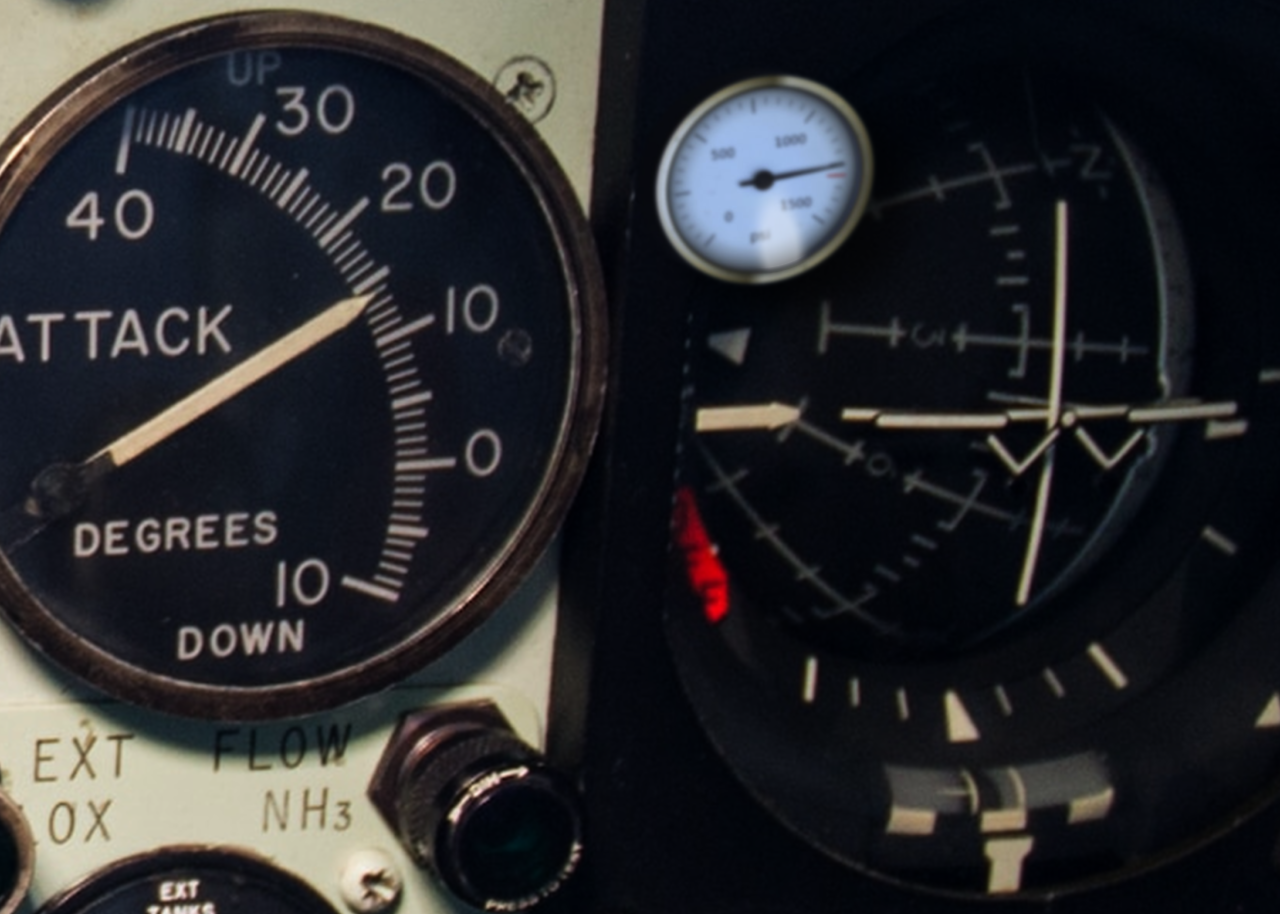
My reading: 1250,psi
